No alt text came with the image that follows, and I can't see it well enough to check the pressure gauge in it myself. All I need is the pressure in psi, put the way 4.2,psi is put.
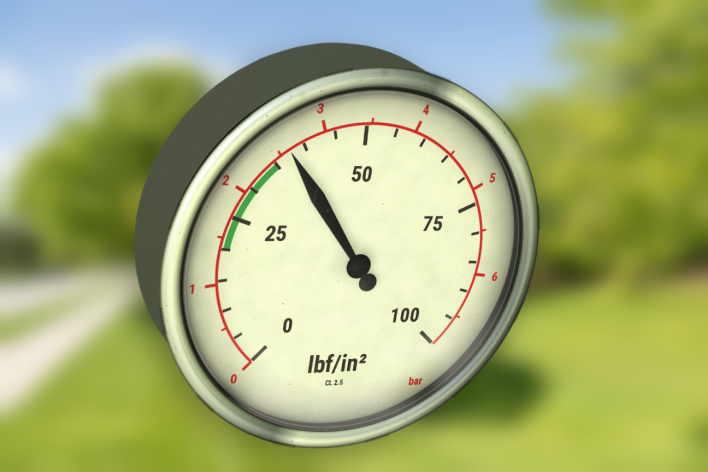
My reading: 37.5,psi
